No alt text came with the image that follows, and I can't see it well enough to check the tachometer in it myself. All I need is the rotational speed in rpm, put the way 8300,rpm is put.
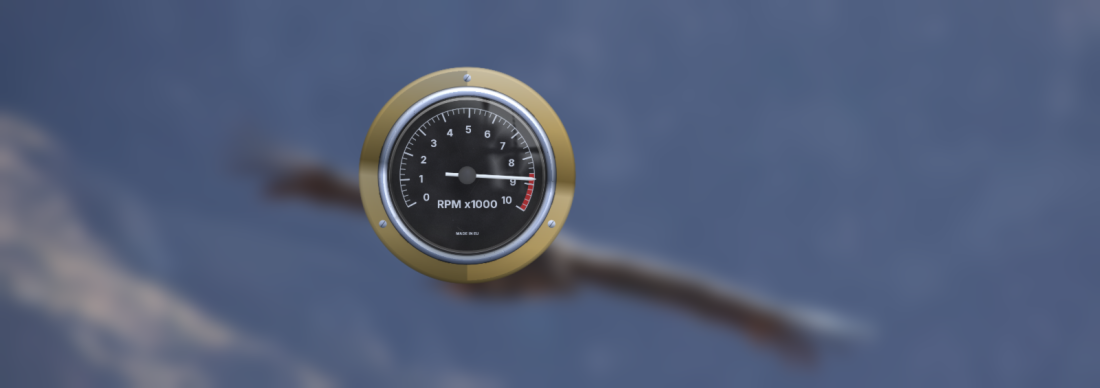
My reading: 8800,rpm
